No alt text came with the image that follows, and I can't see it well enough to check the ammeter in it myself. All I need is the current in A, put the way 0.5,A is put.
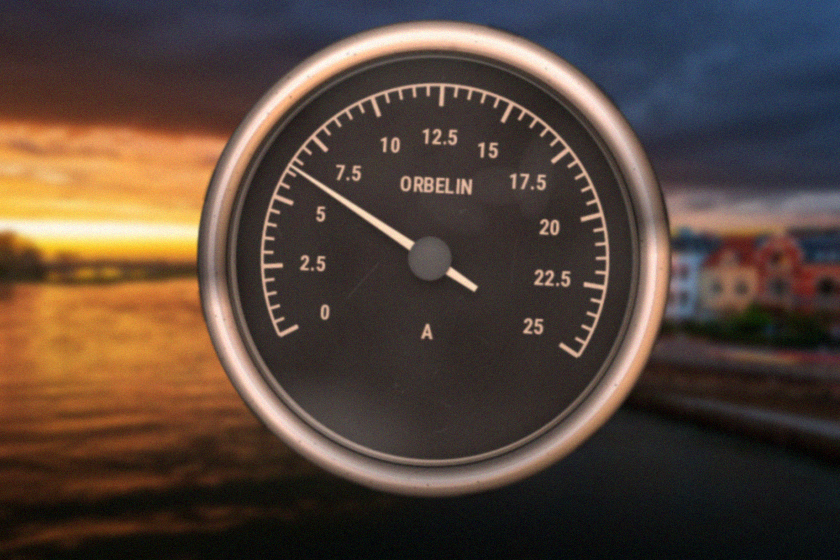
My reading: 6.25,A
